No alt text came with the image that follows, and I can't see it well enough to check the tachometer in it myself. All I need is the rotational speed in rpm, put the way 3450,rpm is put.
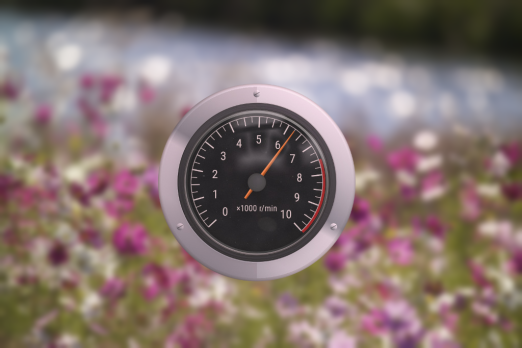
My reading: 6250,rpm
